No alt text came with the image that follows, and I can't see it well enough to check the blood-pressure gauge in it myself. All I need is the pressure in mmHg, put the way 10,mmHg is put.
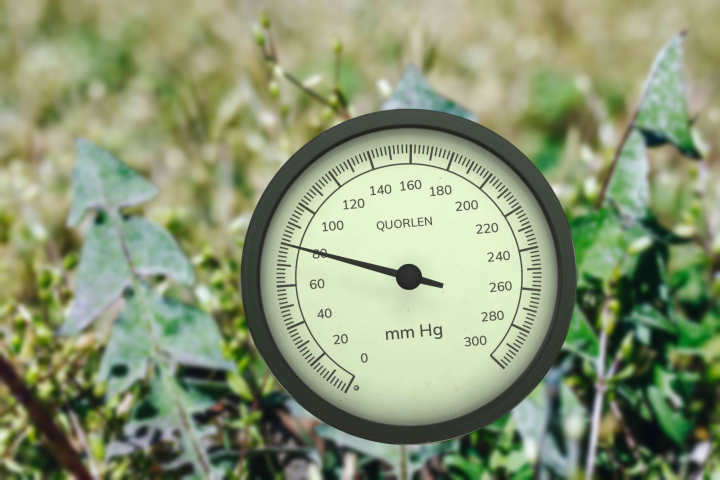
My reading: 80,mmHg
